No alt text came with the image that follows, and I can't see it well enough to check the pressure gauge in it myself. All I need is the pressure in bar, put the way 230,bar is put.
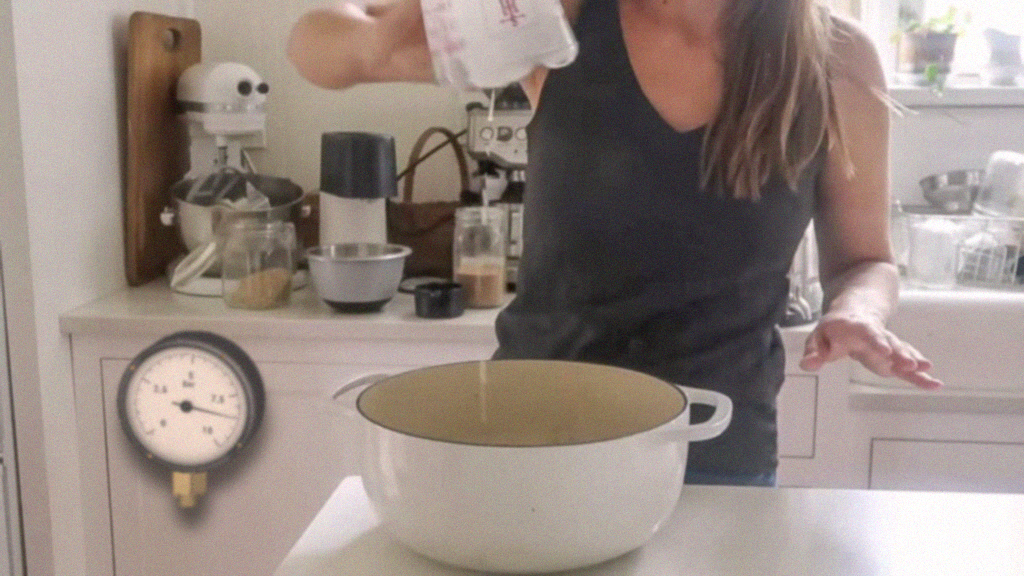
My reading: 8.5,bar
